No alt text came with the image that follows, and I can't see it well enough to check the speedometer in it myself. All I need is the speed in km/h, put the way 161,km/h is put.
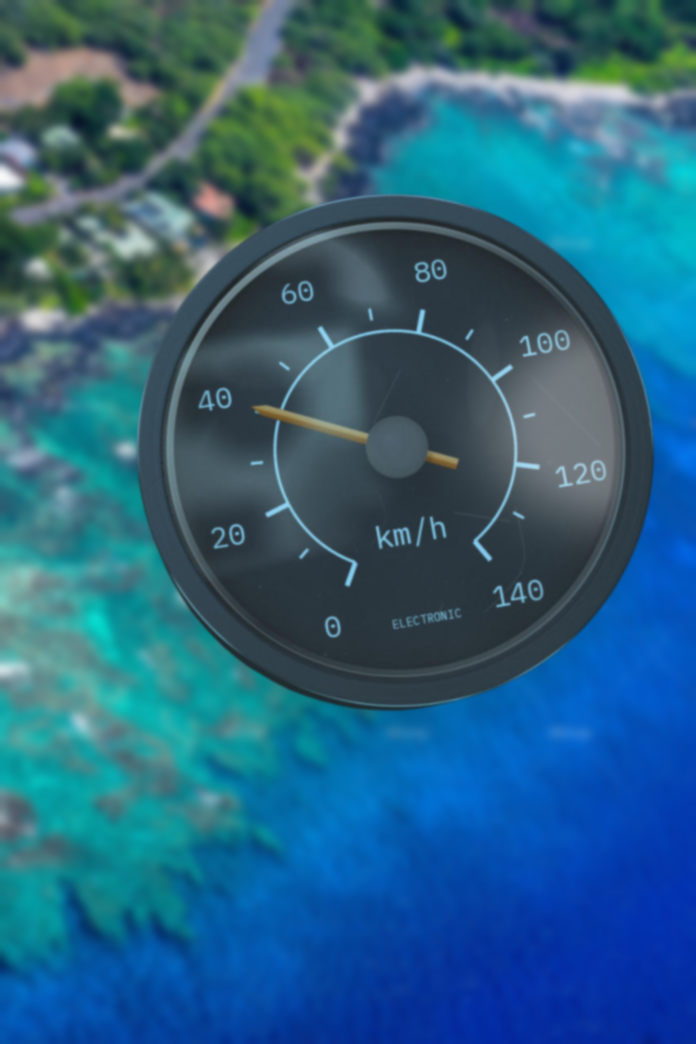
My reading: 40,km/h
